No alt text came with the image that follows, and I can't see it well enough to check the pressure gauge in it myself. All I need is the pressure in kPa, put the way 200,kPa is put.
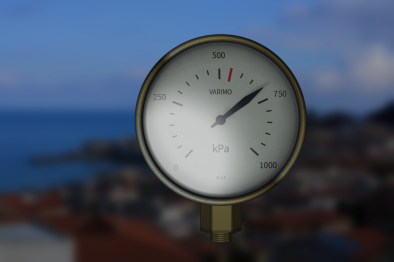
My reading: 700,kPa
